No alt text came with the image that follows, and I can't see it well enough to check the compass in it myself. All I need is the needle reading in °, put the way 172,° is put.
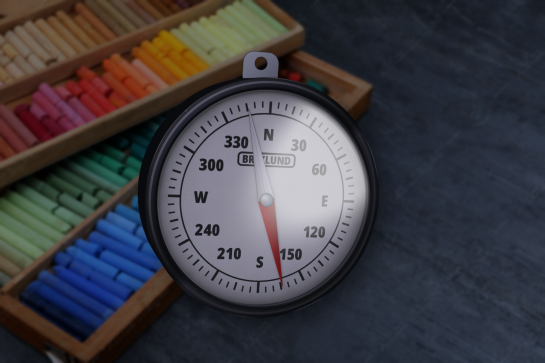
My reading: 165,°
